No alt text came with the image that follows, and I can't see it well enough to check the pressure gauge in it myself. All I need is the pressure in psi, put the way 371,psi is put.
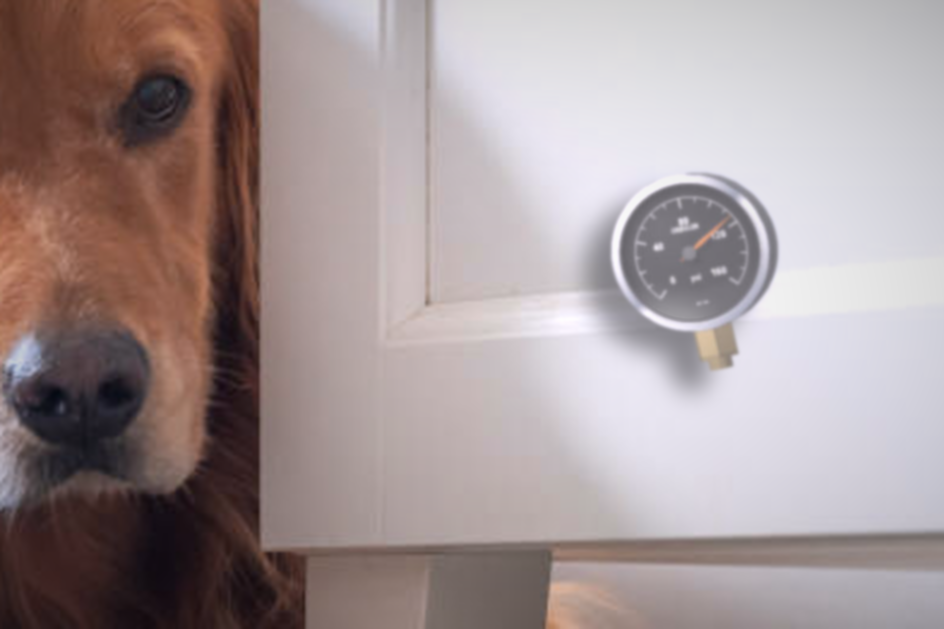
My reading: 115,psi
